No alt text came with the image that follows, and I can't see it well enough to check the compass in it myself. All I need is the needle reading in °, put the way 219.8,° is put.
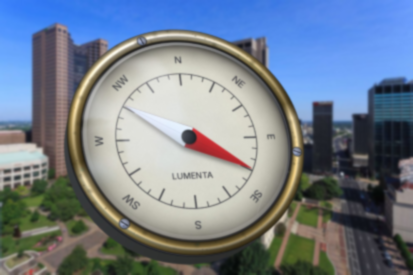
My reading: 120,°
